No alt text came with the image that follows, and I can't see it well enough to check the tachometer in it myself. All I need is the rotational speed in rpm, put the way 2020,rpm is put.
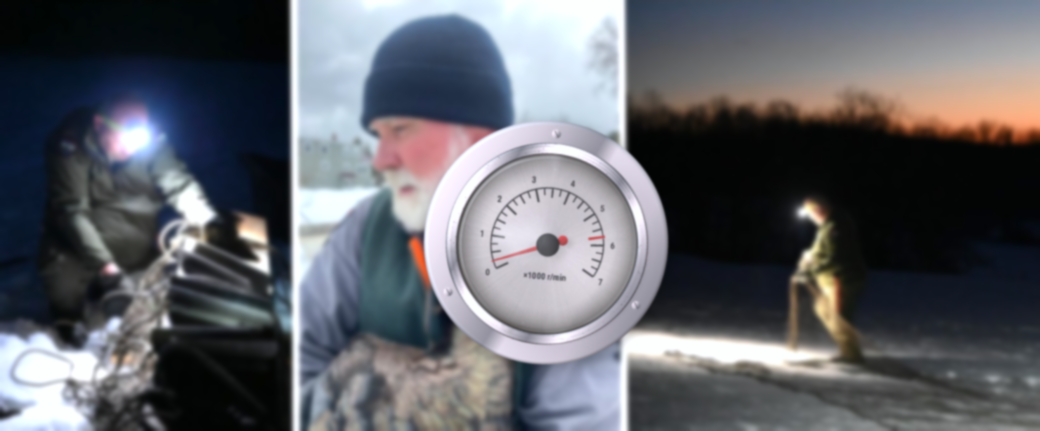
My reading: 250,rpm
